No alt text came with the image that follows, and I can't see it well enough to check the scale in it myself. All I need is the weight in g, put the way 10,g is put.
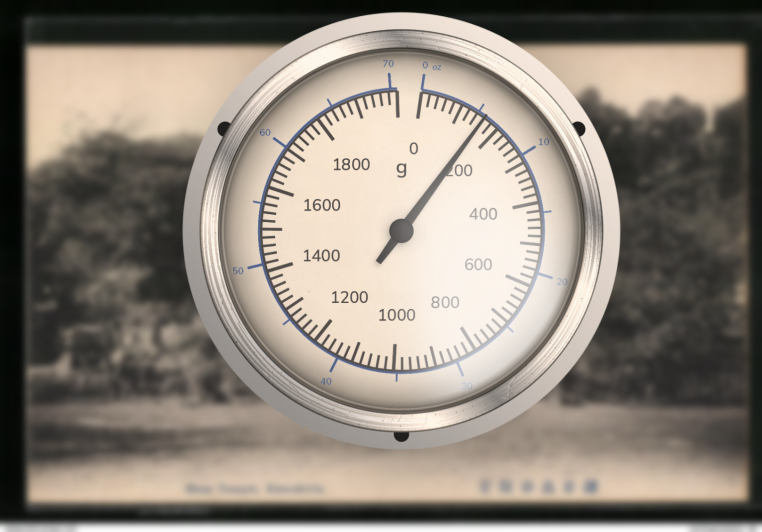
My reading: 160,g
